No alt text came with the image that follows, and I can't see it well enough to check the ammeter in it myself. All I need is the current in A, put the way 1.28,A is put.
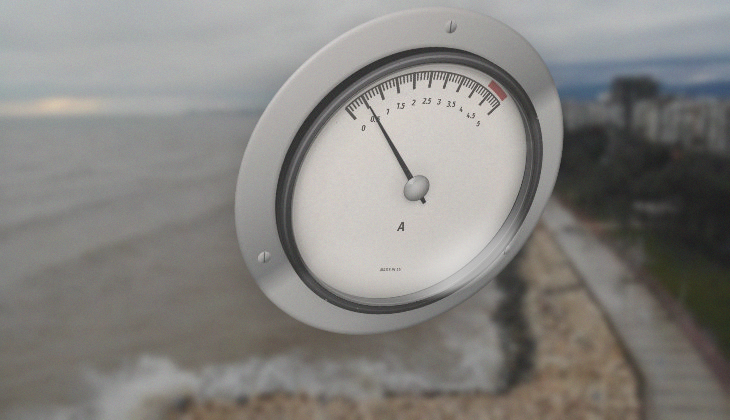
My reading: 0.5,A
